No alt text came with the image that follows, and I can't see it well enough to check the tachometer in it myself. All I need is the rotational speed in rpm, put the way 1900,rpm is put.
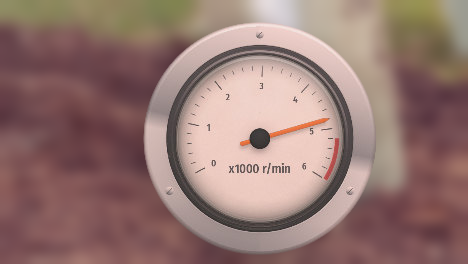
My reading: 4800,rpm
